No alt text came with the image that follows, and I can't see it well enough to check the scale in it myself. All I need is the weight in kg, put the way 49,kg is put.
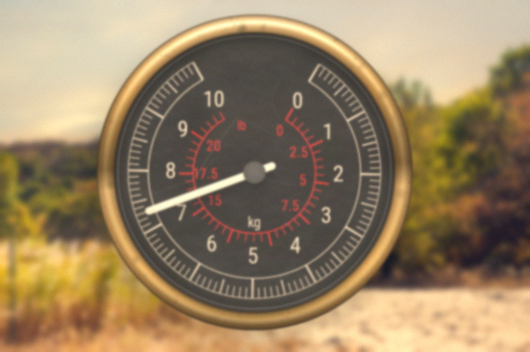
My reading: 7.3,kg
